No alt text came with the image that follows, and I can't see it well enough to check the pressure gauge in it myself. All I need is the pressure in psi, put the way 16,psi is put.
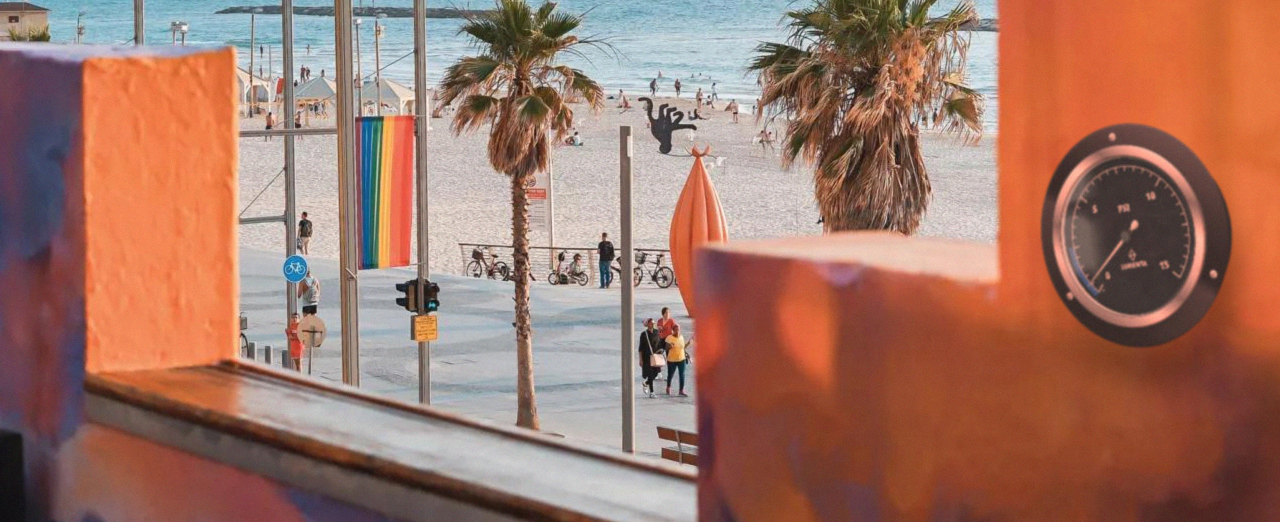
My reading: 0.5,psi
